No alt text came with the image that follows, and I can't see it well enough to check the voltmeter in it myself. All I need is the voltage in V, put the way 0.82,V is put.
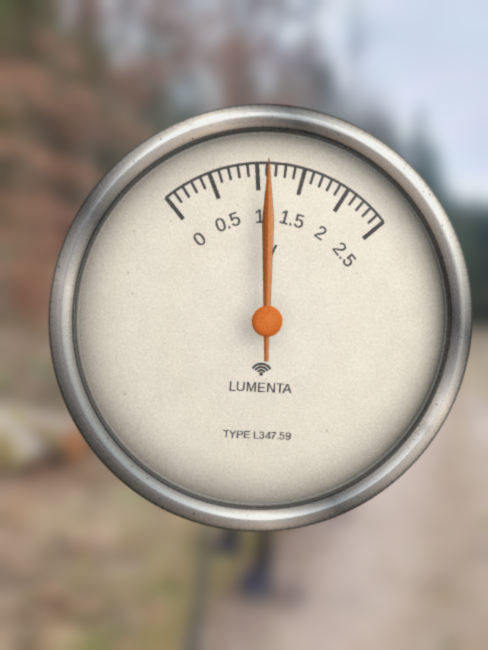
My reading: 1.1,V
